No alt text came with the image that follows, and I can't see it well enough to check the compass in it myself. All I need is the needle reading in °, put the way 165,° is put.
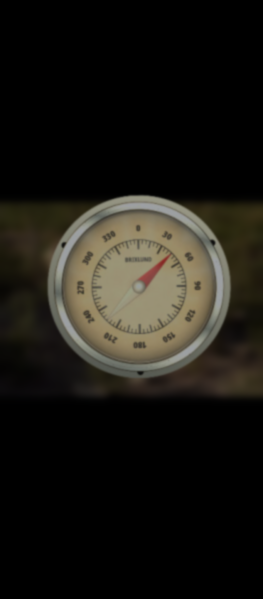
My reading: 45,°
